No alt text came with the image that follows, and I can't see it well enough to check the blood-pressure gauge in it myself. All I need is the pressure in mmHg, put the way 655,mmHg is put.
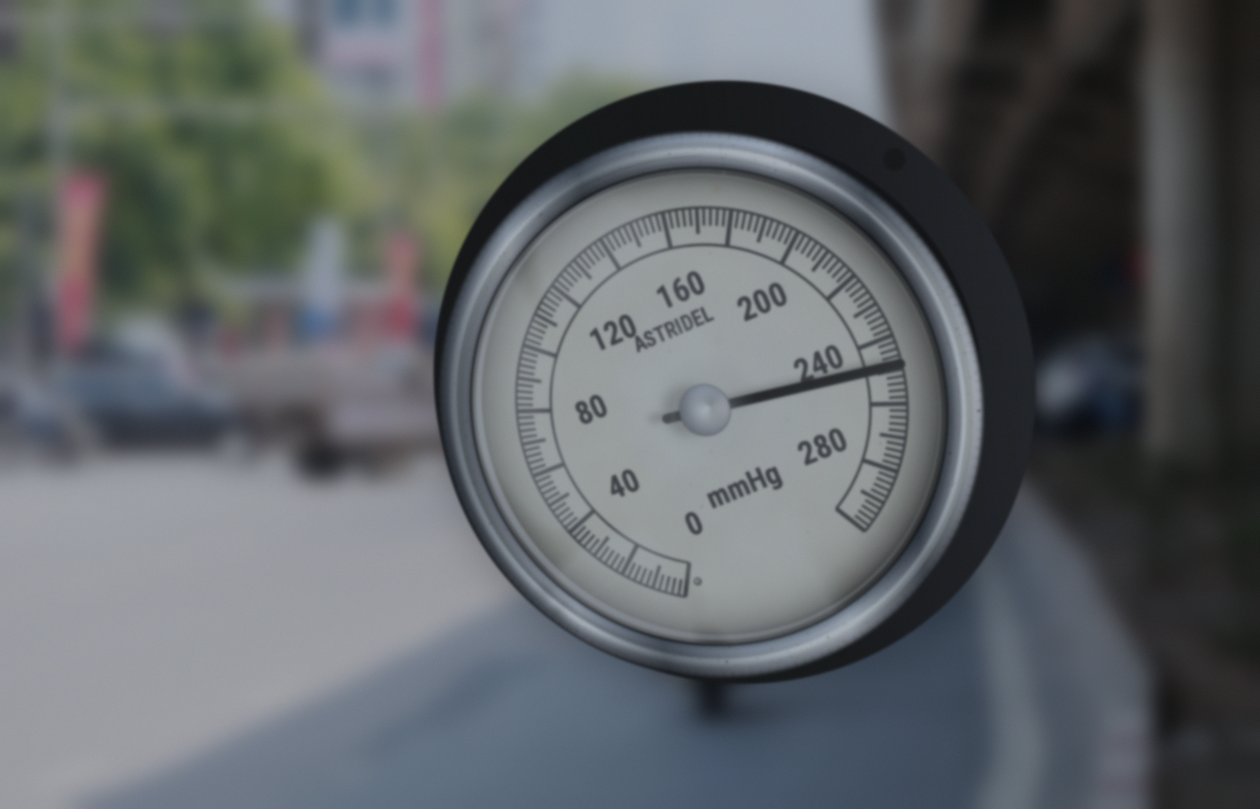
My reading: 248,mmHg
